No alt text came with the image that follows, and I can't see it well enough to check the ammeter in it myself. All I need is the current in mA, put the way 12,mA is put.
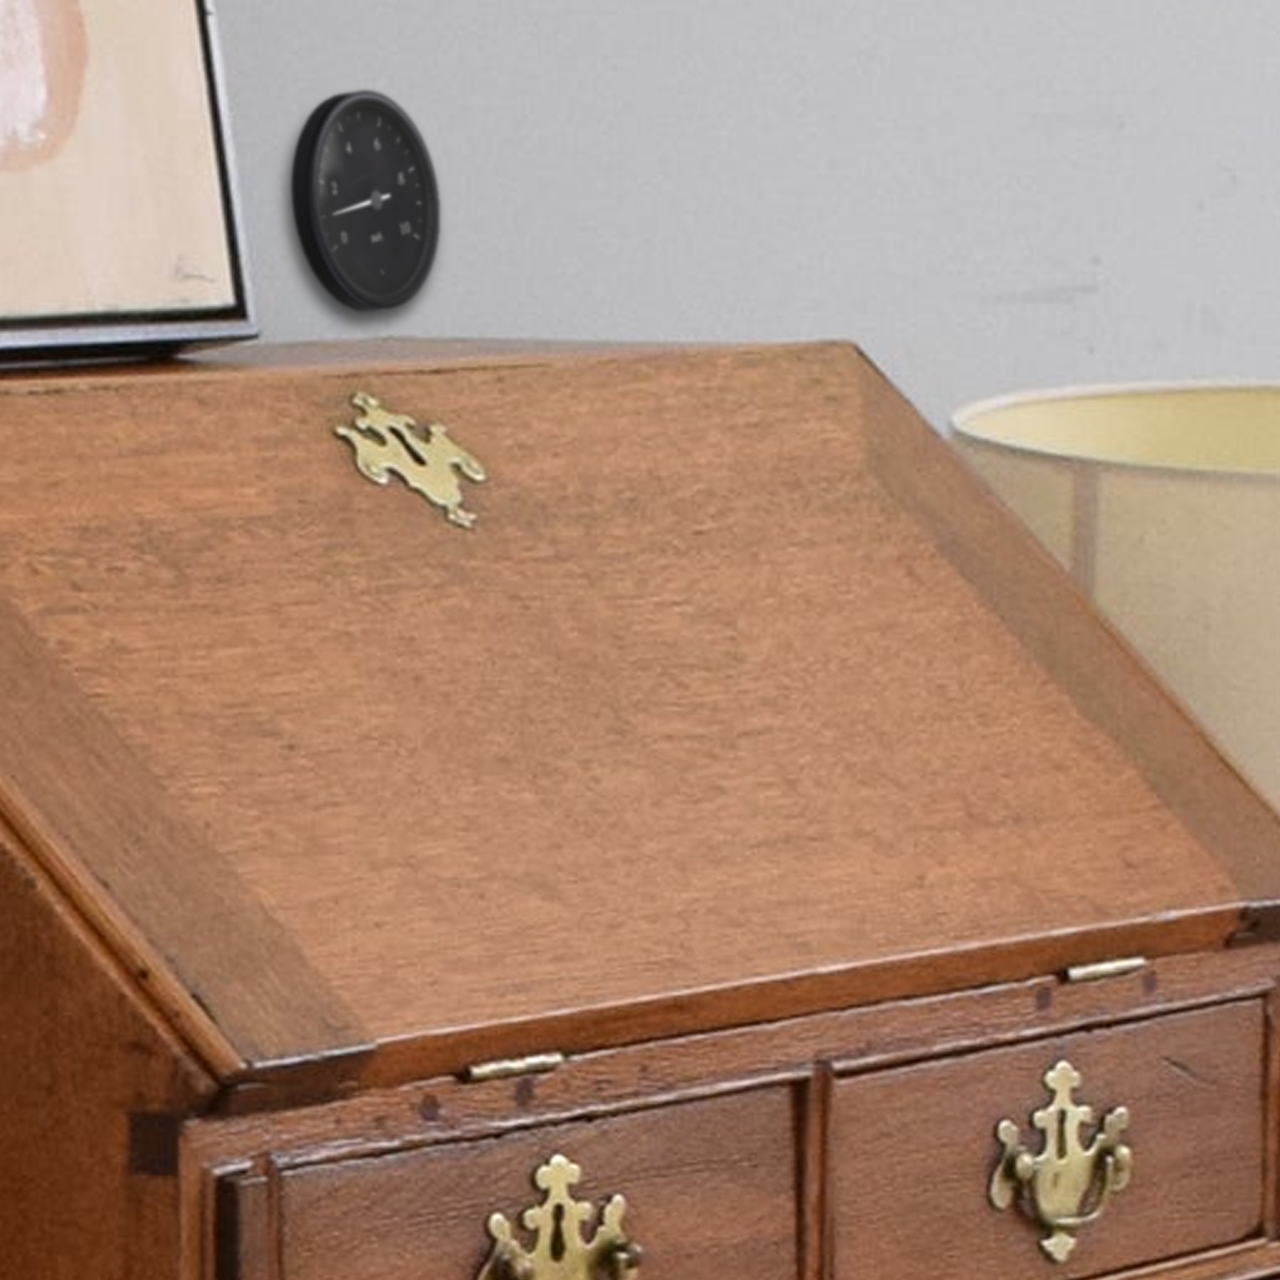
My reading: 1,mA
